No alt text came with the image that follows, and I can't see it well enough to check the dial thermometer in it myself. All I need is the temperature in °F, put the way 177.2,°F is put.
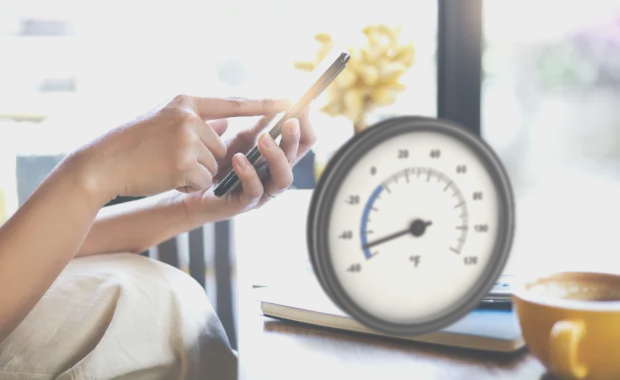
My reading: -50,°F
